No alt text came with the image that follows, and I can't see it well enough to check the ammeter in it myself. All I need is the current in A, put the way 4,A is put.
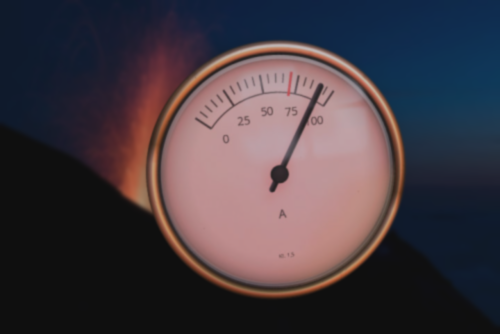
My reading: 90,A
